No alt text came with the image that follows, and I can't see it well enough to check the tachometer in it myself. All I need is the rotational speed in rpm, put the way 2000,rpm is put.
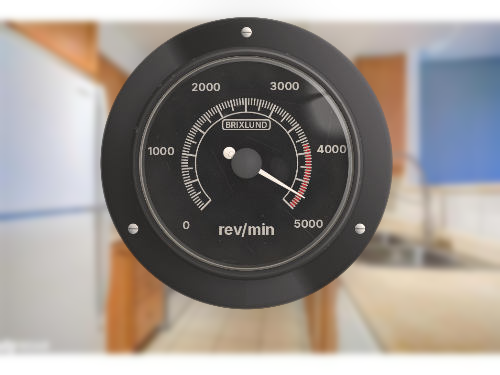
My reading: 4750,rpm
